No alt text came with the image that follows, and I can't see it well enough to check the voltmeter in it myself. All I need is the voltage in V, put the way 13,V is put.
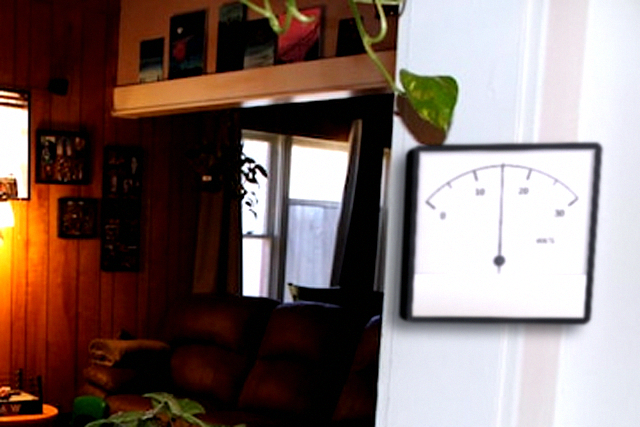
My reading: 15,V
